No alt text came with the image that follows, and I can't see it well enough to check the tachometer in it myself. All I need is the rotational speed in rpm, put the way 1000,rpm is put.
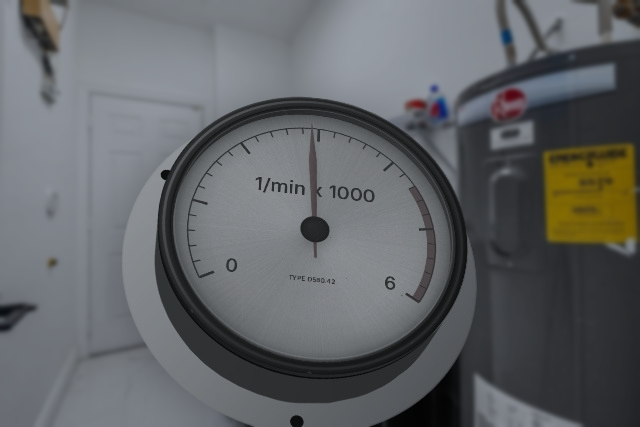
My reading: 2900,rpm
